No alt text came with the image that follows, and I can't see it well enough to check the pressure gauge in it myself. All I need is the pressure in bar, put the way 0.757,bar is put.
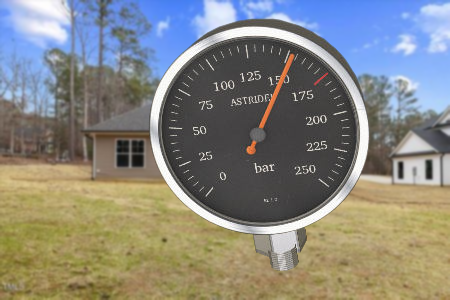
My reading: 152.5,bar
